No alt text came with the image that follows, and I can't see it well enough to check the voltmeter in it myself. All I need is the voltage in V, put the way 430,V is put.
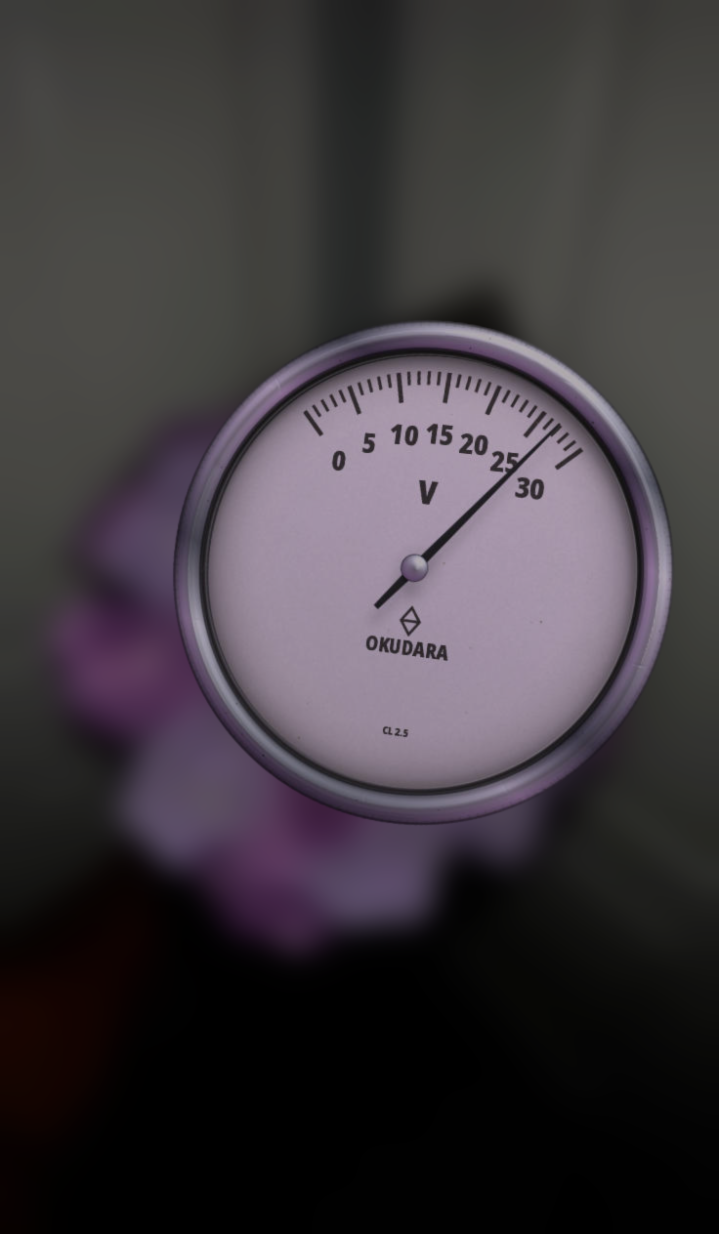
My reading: 27,V
